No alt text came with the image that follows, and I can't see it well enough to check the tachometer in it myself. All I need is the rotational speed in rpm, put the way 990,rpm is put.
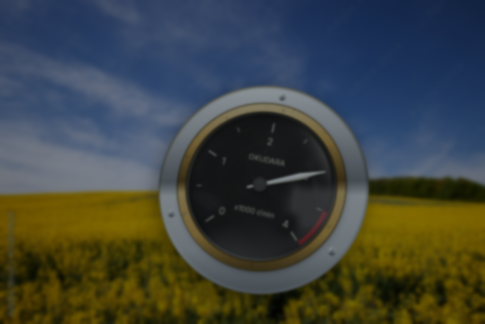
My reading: 3000,rpm
